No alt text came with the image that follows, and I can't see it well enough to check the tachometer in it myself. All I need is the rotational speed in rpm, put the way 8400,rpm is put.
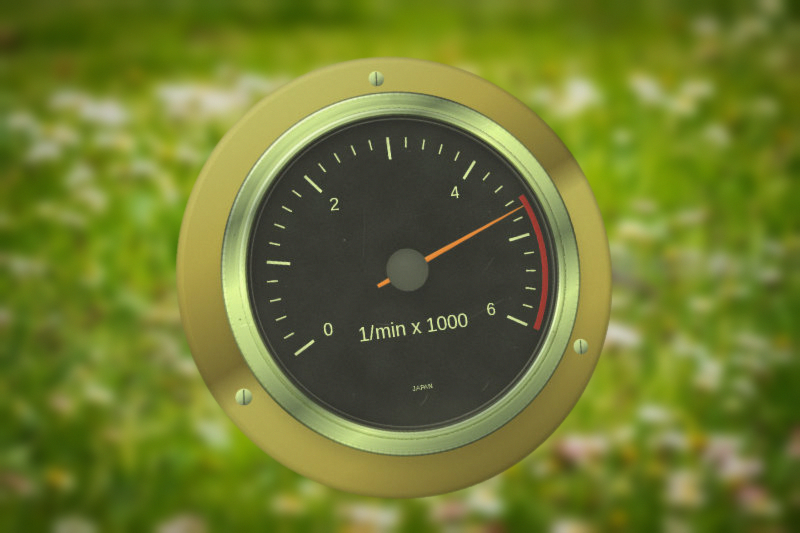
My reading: 4700,rpm
